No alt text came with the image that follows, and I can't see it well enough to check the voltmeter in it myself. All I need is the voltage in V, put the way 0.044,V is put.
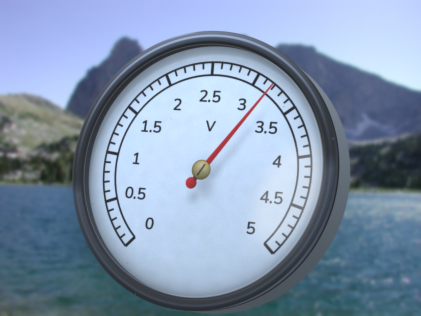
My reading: 3.2,V
